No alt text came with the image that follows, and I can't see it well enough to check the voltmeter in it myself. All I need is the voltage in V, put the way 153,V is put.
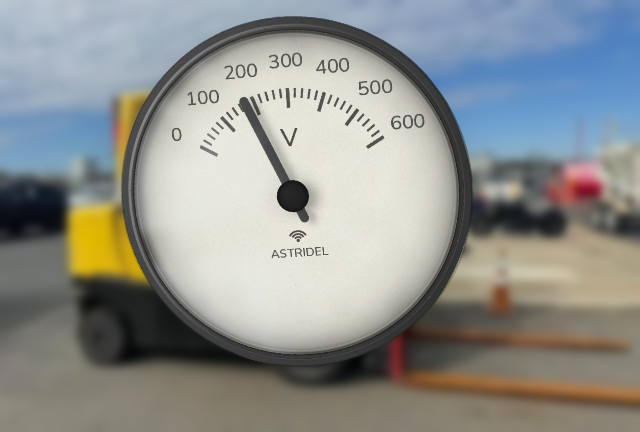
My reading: 180,V
